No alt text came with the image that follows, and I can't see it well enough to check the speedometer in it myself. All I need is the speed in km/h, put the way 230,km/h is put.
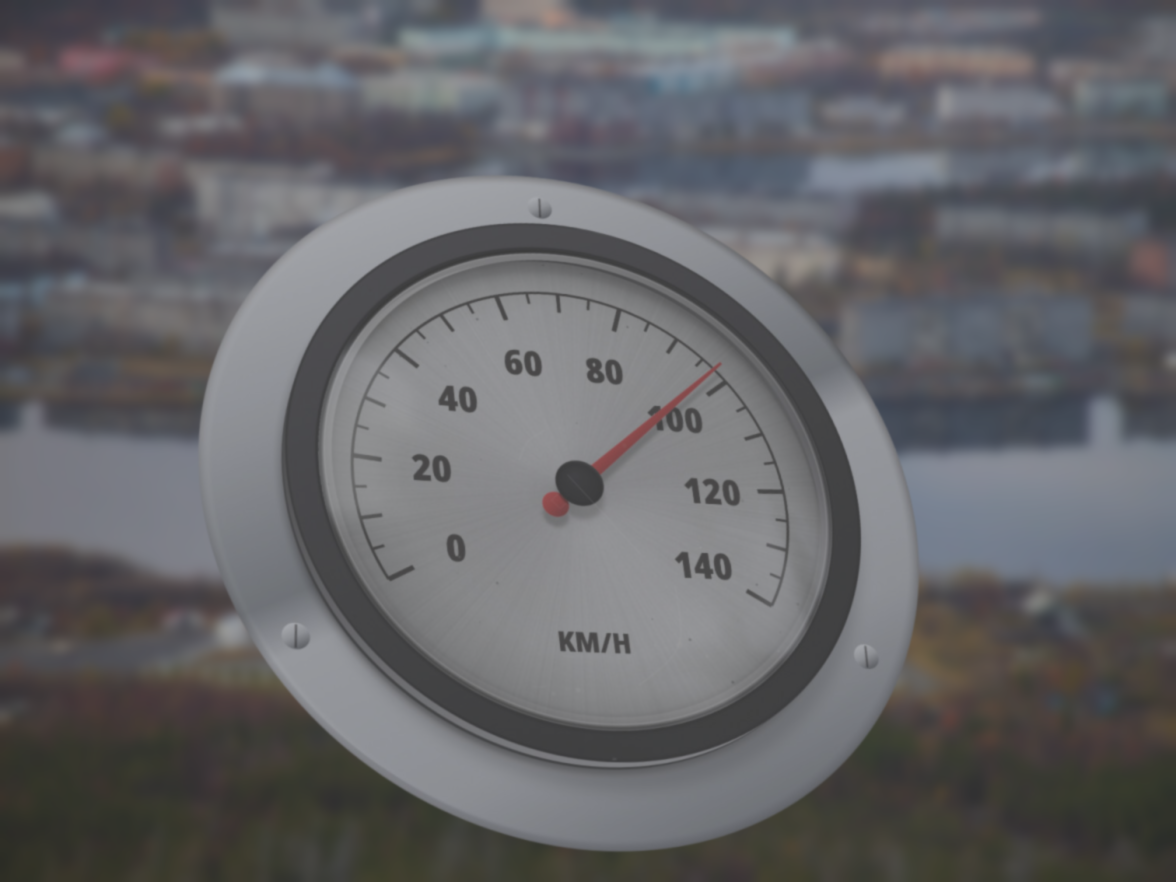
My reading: 97.5,km/h
